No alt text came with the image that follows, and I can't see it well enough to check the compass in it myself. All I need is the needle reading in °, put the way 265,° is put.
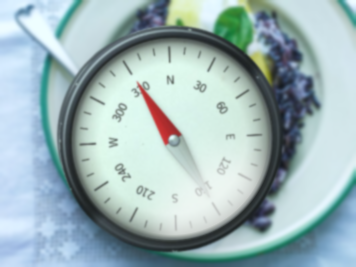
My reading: 330,°
